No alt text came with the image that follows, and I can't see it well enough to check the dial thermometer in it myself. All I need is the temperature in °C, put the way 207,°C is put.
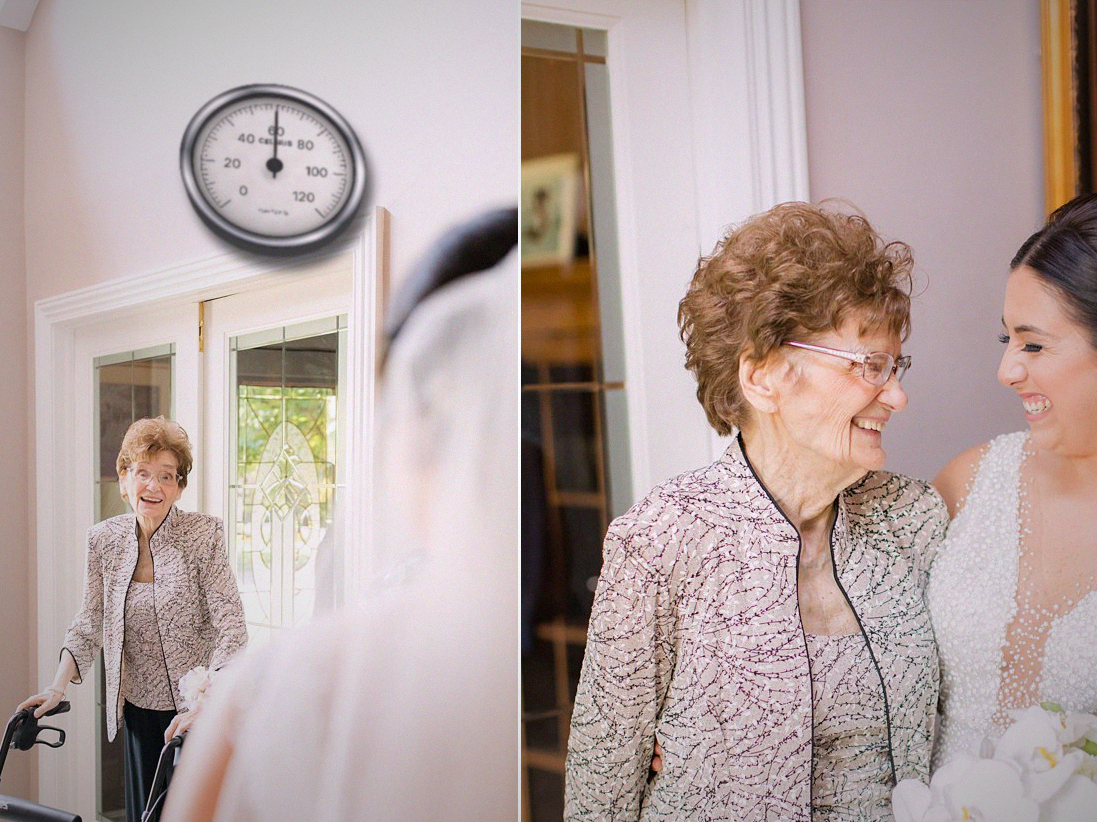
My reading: 60,°C
